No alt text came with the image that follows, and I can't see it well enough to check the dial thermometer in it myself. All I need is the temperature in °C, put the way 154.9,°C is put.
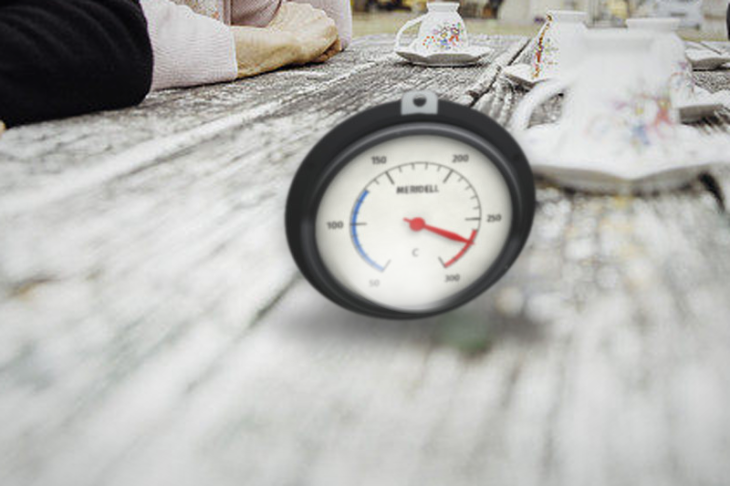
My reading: 270,°C
